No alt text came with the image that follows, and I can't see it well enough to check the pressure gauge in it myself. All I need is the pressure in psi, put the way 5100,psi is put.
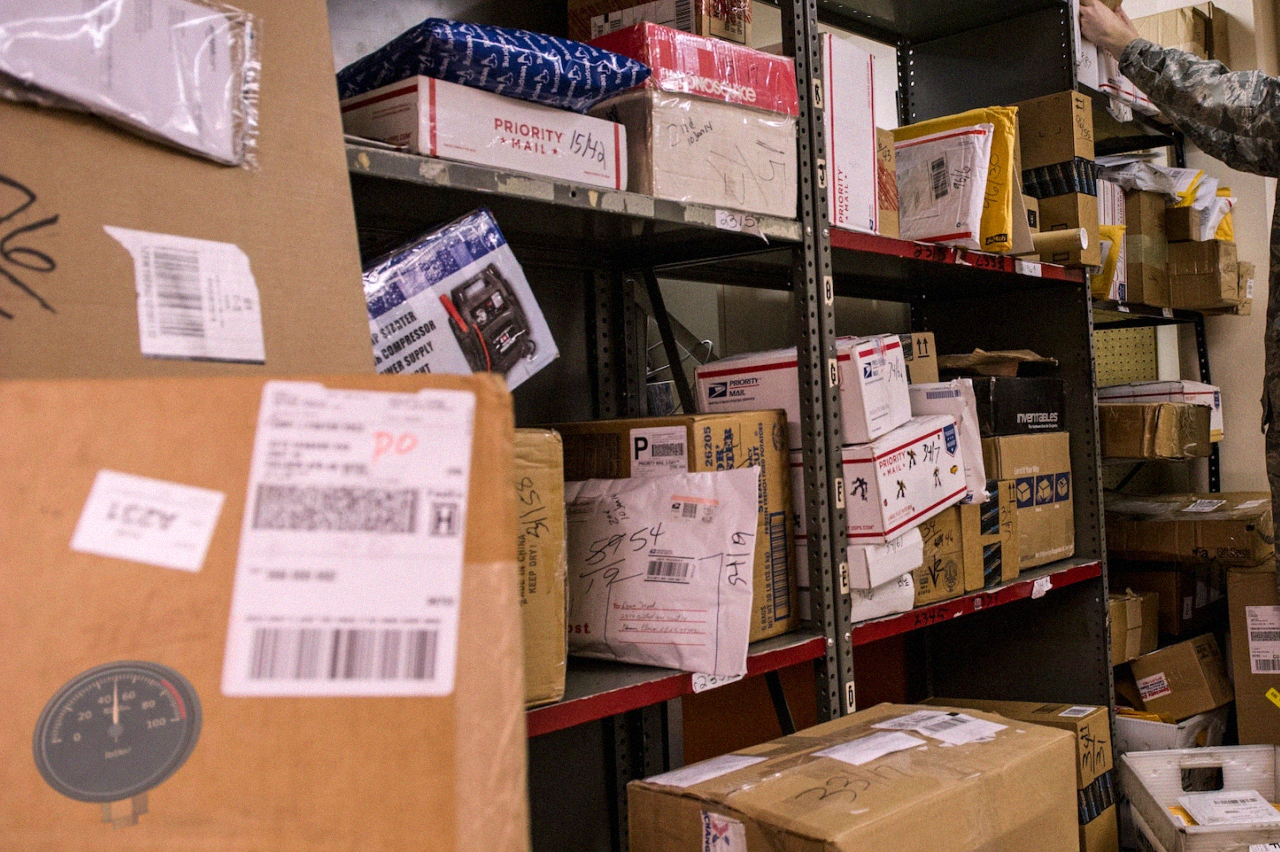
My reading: 50,psi
